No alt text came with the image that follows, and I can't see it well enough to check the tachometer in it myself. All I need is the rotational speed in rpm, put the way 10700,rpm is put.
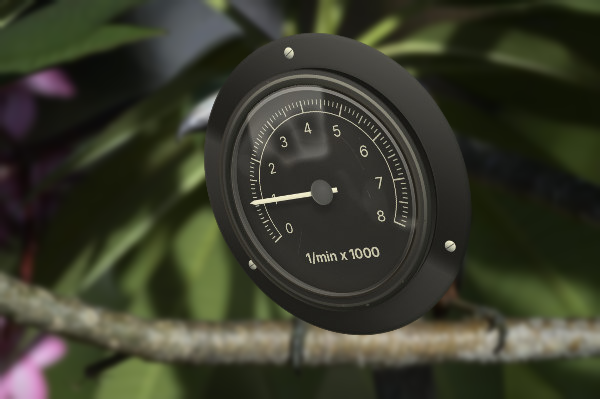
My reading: 1000,rpm
